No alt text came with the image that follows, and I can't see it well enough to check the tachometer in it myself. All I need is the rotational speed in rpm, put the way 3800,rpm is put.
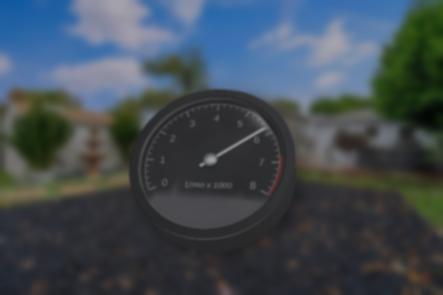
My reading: 5800,rpm
